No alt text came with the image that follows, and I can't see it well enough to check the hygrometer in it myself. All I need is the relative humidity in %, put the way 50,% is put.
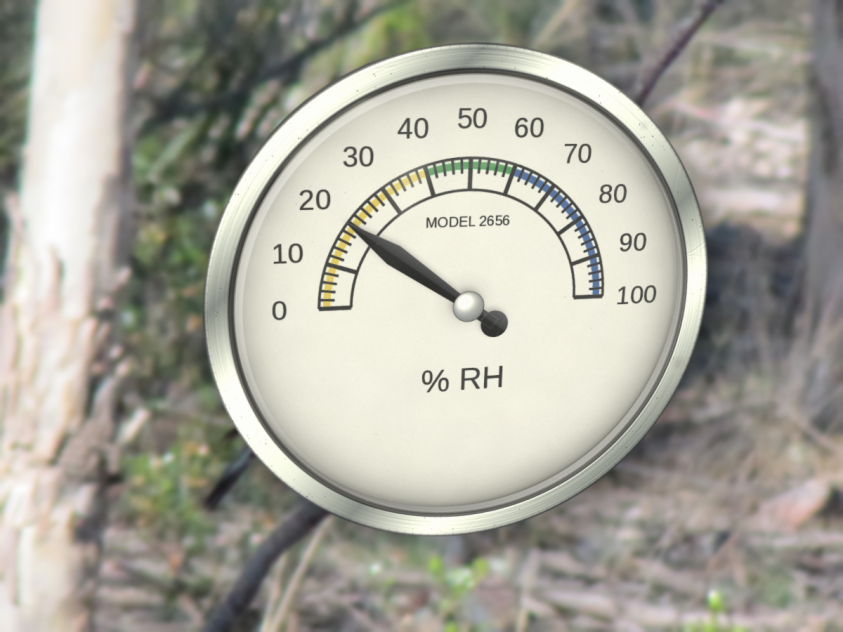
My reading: 20,%
